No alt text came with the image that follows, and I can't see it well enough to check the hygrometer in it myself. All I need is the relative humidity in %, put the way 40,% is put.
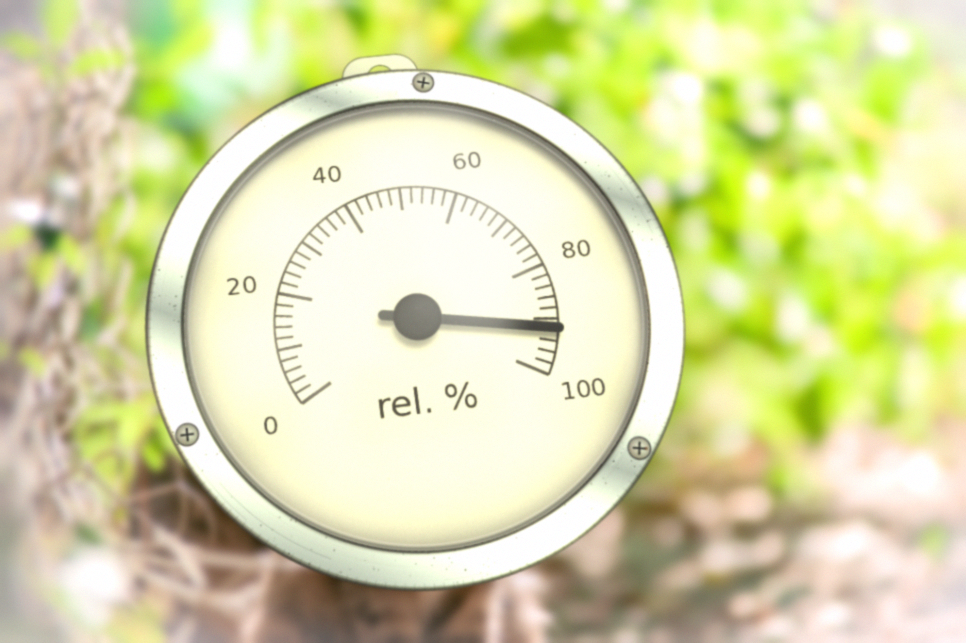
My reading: 92,%
